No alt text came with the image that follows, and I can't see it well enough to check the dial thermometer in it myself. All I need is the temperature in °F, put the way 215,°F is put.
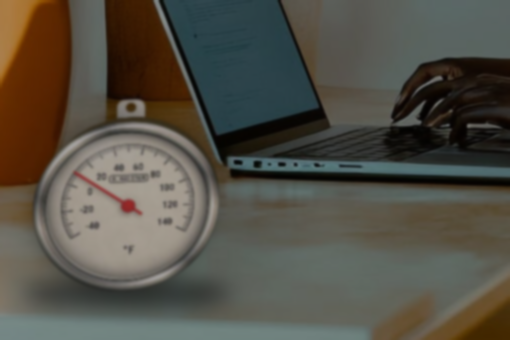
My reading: 10,°F
